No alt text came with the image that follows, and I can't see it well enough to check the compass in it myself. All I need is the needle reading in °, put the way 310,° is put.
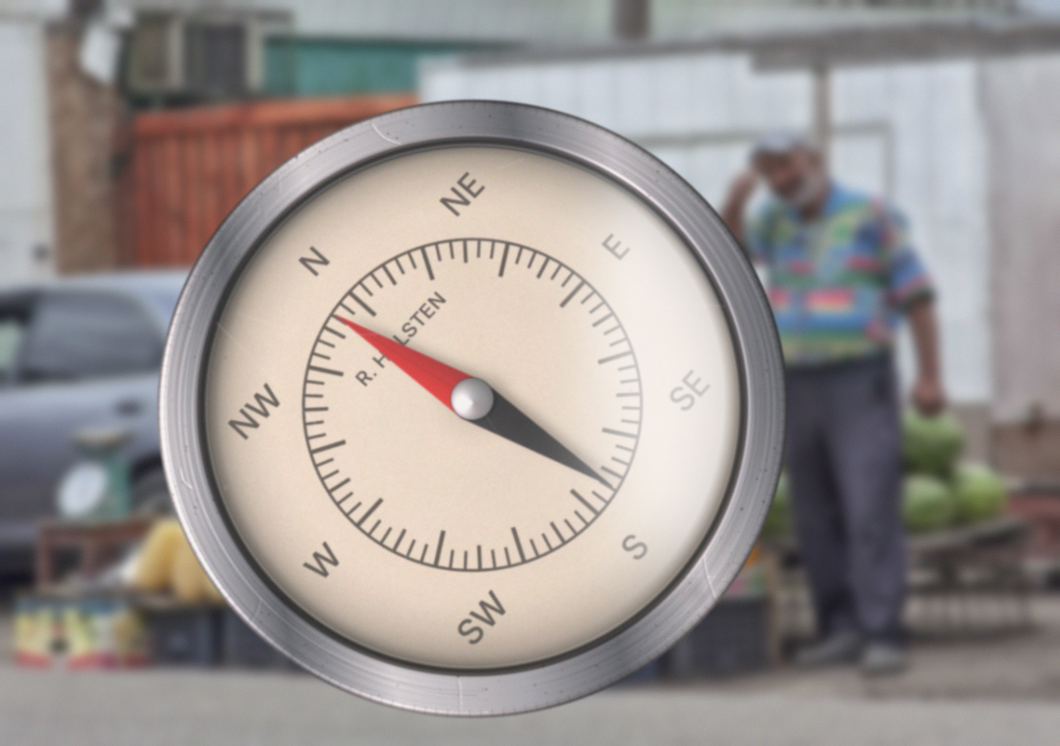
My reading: 350,°
